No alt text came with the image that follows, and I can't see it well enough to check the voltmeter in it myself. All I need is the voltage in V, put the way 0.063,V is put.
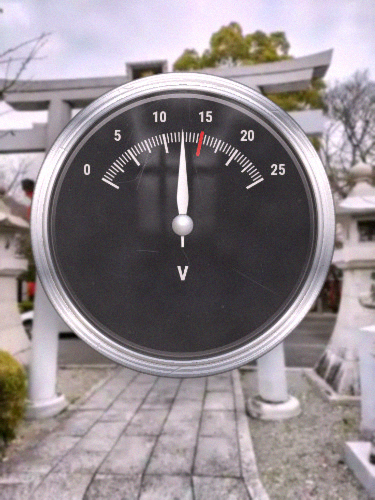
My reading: 12.5,V
